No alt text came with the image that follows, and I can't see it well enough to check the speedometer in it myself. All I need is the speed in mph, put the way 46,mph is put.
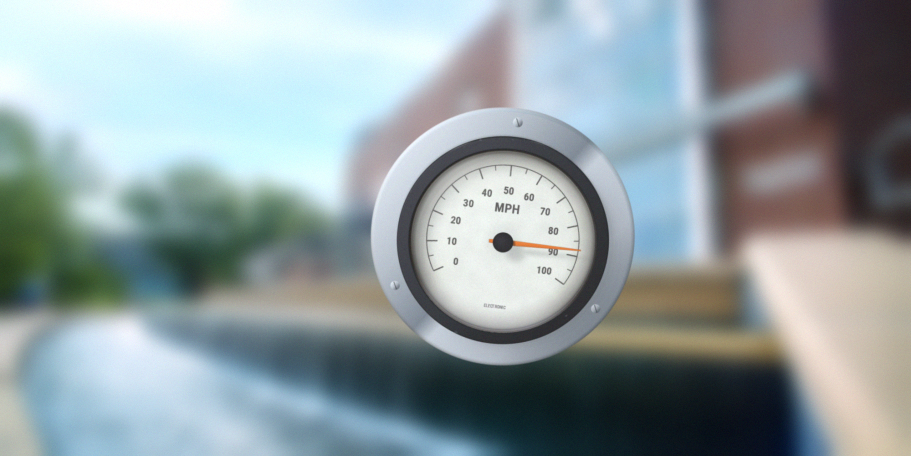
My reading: 87.5,mph
